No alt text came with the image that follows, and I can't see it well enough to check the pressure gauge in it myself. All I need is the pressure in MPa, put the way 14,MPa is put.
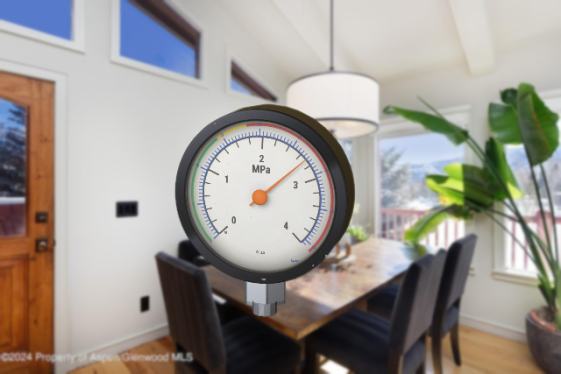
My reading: 2.7,MPa
